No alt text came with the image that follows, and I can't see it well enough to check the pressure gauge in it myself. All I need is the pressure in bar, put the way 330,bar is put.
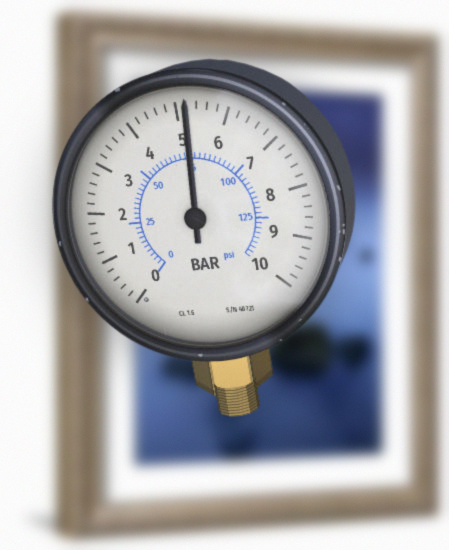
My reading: 5.2,bar
